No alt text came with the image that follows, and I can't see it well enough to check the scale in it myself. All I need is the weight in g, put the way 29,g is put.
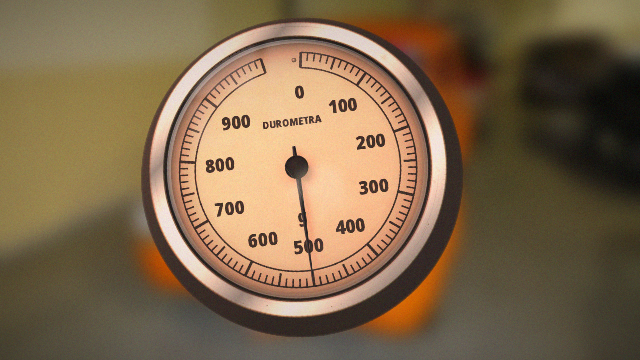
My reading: 500,g
